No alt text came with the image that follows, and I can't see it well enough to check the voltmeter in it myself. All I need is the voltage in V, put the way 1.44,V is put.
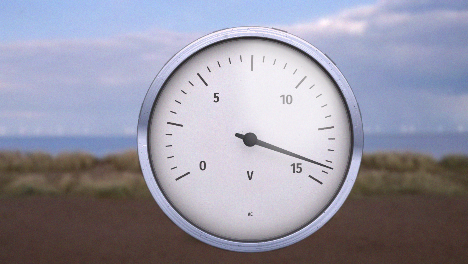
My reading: 14.25,V
